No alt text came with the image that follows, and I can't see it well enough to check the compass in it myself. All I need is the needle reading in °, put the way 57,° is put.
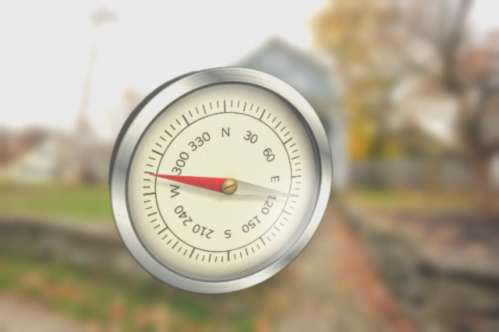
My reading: 285,°
